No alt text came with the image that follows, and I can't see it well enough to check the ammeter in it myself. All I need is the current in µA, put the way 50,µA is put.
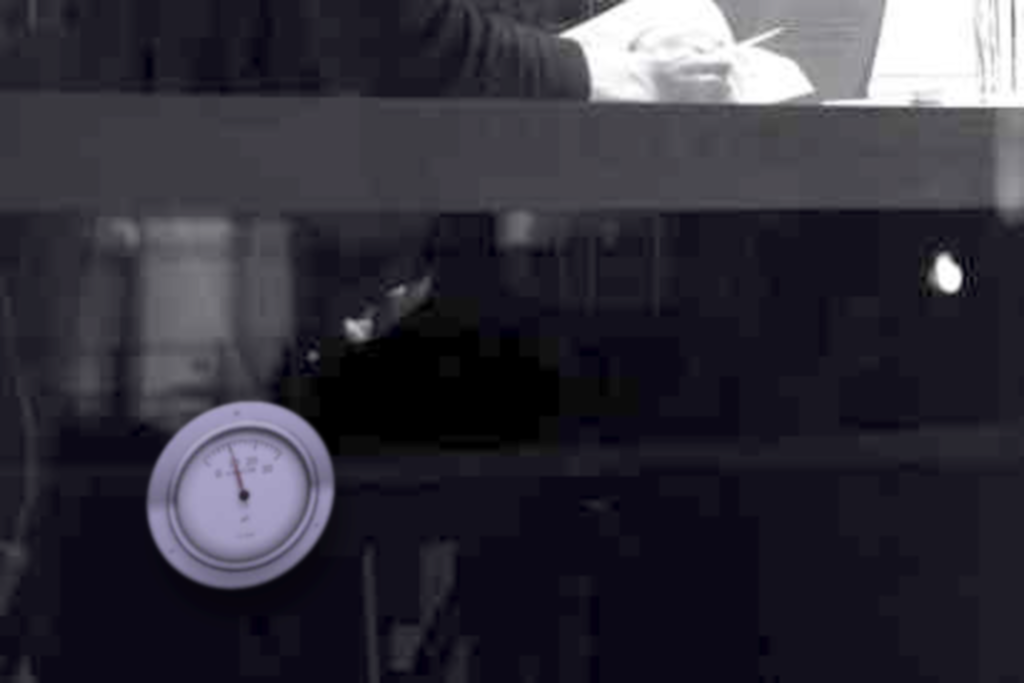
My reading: 10,µA
